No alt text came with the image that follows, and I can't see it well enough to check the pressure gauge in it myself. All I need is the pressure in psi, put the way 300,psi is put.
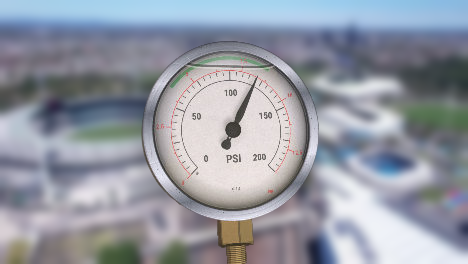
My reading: 120,psi
